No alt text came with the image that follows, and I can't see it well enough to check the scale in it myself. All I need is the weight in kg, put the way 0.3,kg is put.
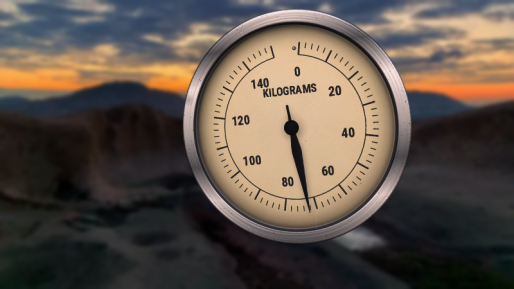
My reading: 72,kg
